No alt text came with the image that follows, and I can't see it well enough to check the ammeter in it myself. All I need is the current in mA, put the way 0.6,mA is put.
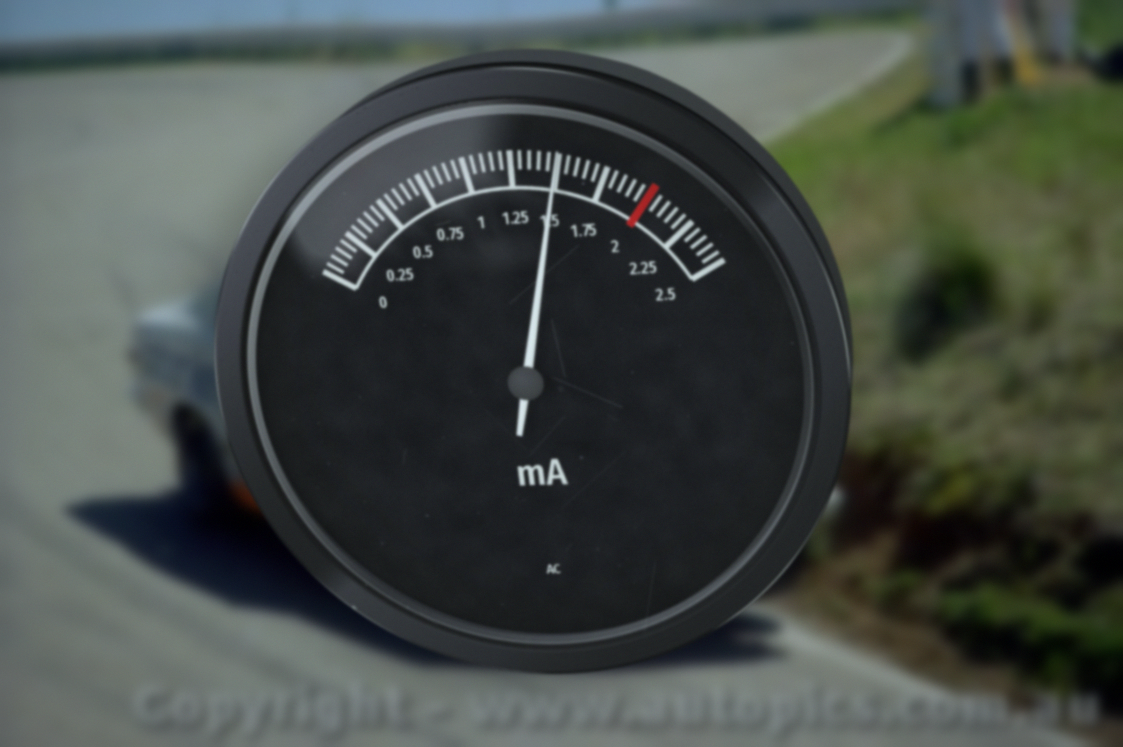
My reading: 1.5,mA
